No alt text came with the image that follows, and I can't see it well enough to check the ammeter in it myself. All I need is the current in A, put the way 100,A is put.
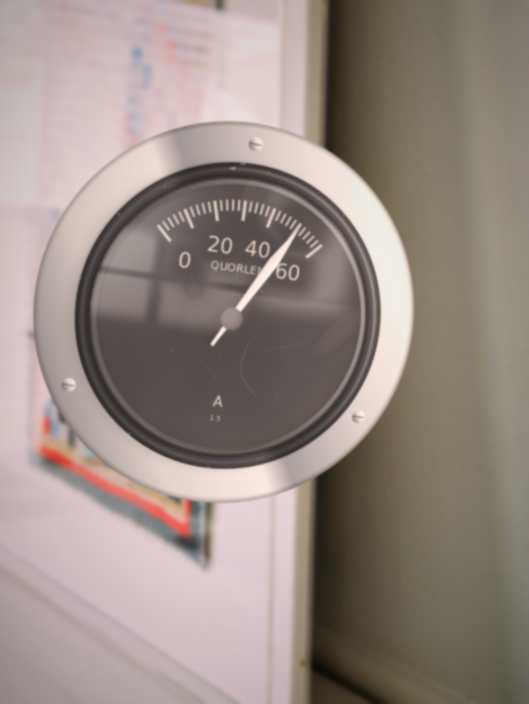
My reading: 50,A
